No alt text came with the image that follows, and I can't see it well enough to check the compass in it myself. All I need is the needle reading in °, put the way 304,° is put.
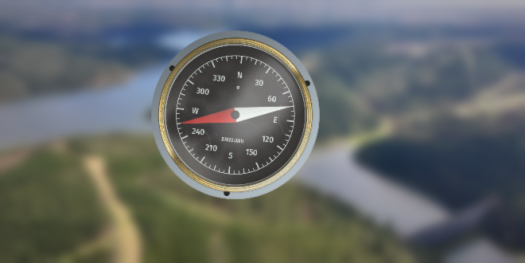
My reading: 255,°
